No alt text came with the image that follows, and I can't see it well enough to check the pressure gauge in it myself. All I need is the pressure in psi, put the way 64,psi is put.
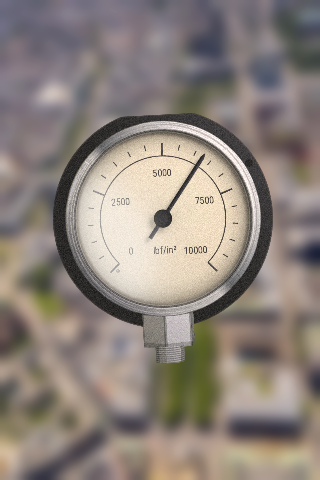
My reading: 6250,psi
